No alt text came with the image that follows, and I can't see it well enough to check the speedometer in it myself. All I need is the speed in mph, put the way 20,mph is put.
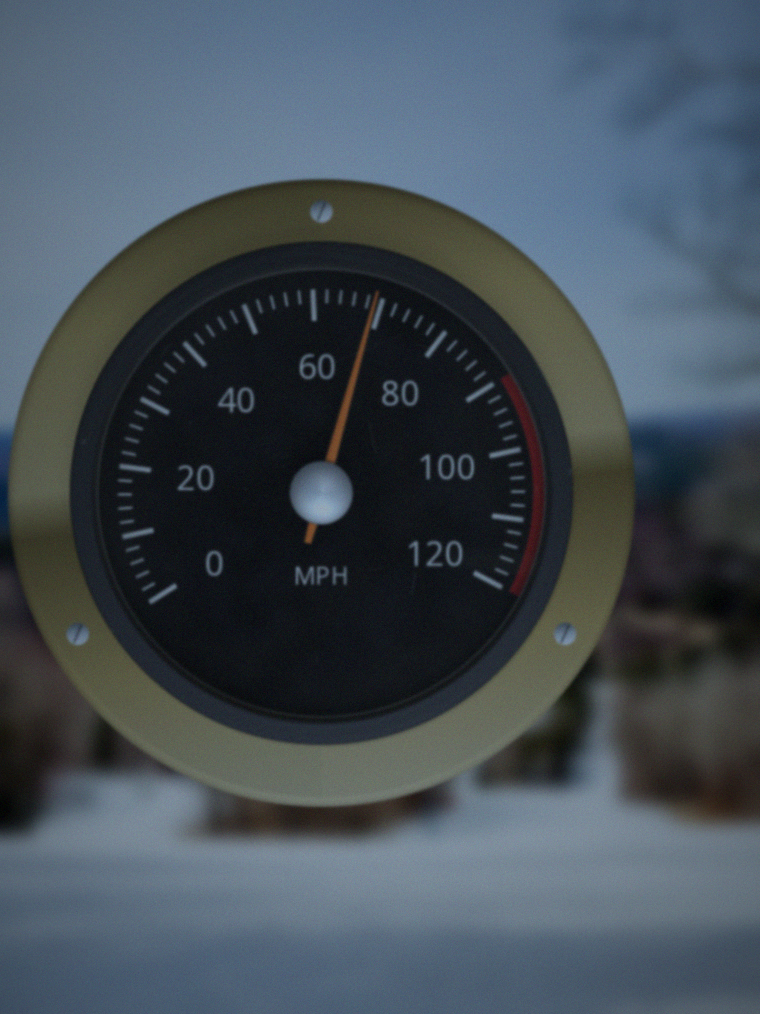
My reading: 69,mph
